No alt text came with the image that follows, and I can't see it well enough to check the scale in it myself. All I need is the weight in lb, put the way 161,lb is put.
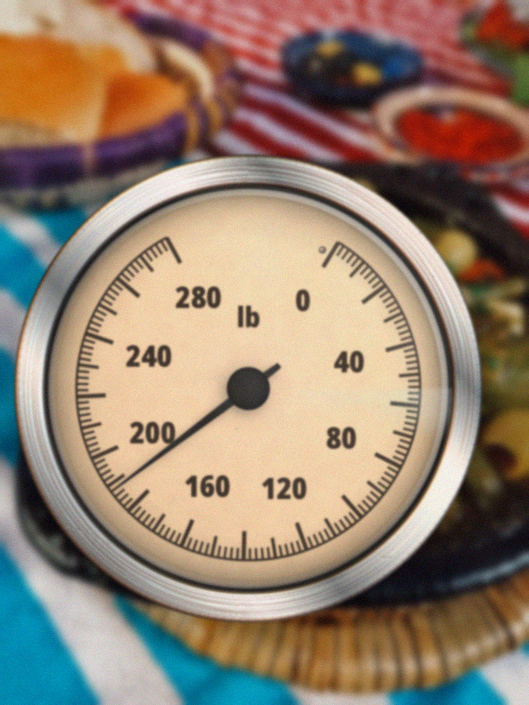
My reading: 188,lb
